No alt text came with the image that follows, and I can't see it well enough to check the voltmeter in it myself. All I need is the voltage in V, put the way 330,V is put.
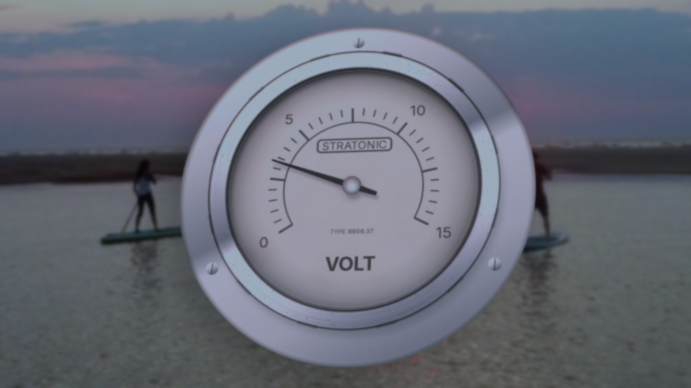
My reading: 3.25,V
